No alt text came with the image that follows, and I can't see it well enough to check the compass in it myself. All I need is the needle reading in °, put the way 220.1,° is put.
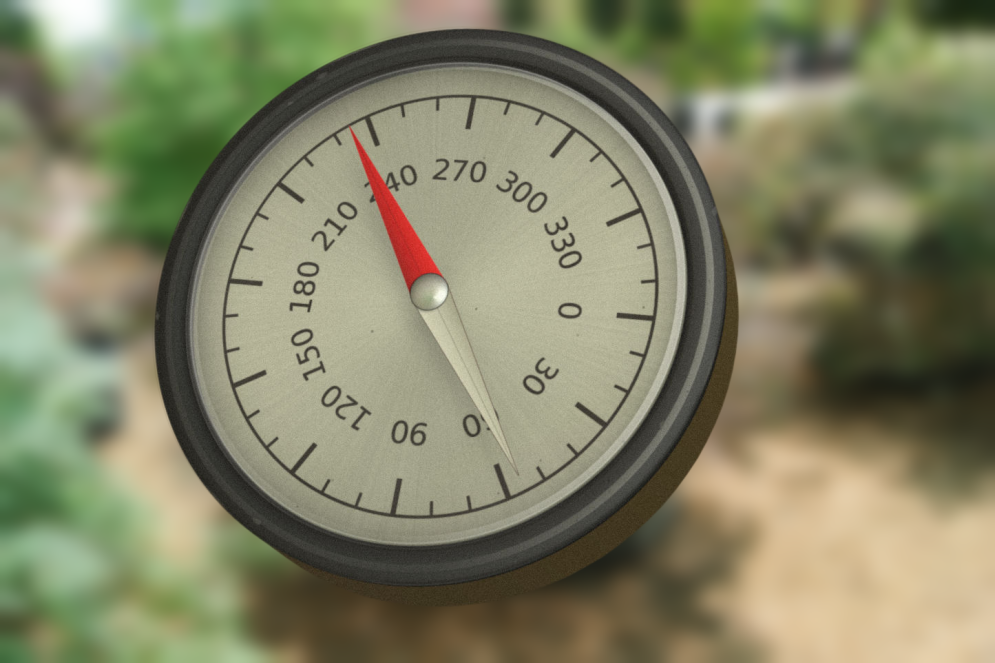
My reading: 235,°
